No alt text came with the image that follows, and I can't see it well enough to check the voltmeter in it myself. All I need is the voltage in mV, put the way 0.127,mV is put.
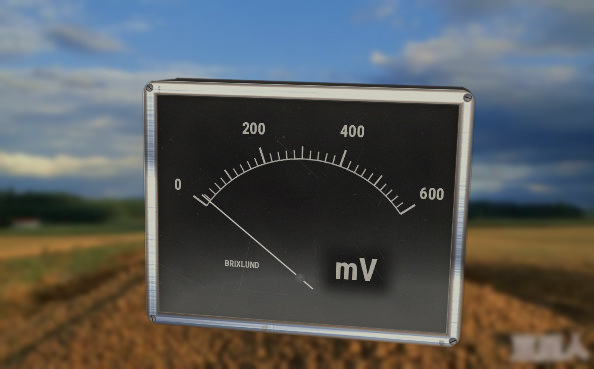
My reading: 20,mV
